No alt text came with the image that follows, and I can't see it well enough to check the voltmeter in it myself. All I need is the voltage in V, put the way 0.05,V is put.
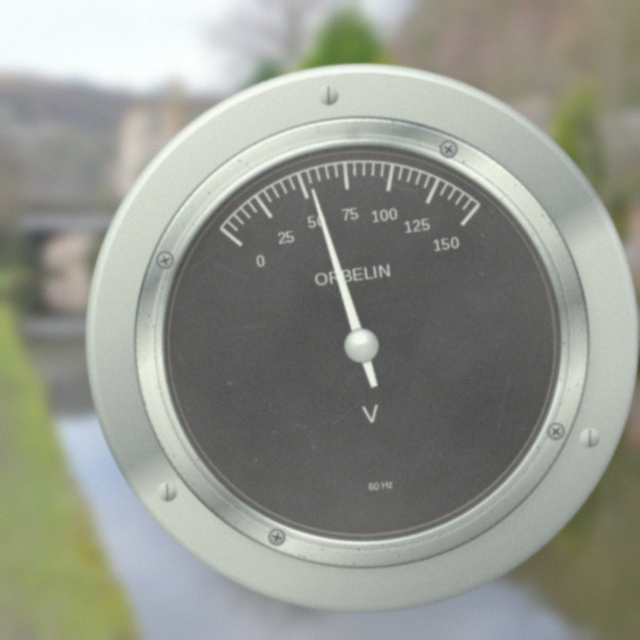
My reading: 55,V
